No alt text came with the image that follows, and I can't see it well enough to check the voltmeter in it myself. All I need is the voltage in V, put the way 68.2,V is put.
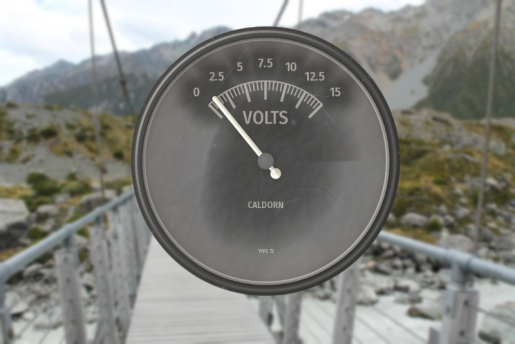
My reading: 1,V
